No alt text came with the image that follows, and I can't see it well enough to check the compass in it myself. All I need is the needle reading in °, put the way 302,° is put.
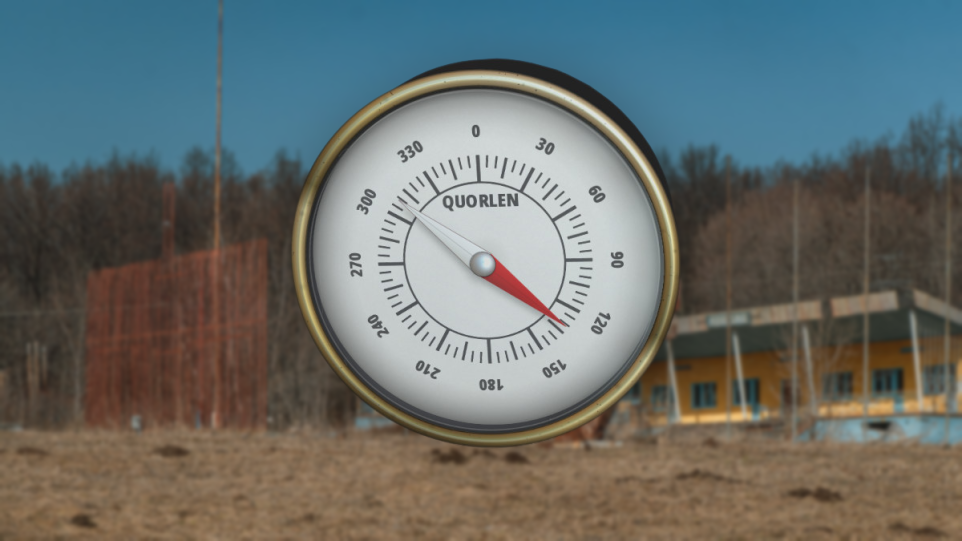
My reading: 130,°
